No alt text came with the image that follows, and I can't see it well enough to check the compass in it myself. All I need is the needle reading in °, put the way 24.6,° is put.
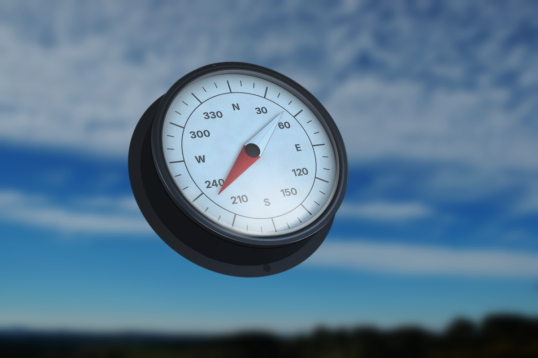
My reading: 230,°
